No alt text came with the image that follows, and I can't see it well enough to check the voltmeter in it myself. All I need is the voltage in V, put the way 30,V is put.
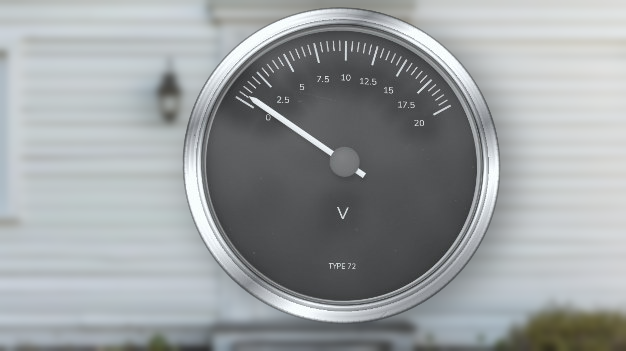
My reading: 0.5,V
